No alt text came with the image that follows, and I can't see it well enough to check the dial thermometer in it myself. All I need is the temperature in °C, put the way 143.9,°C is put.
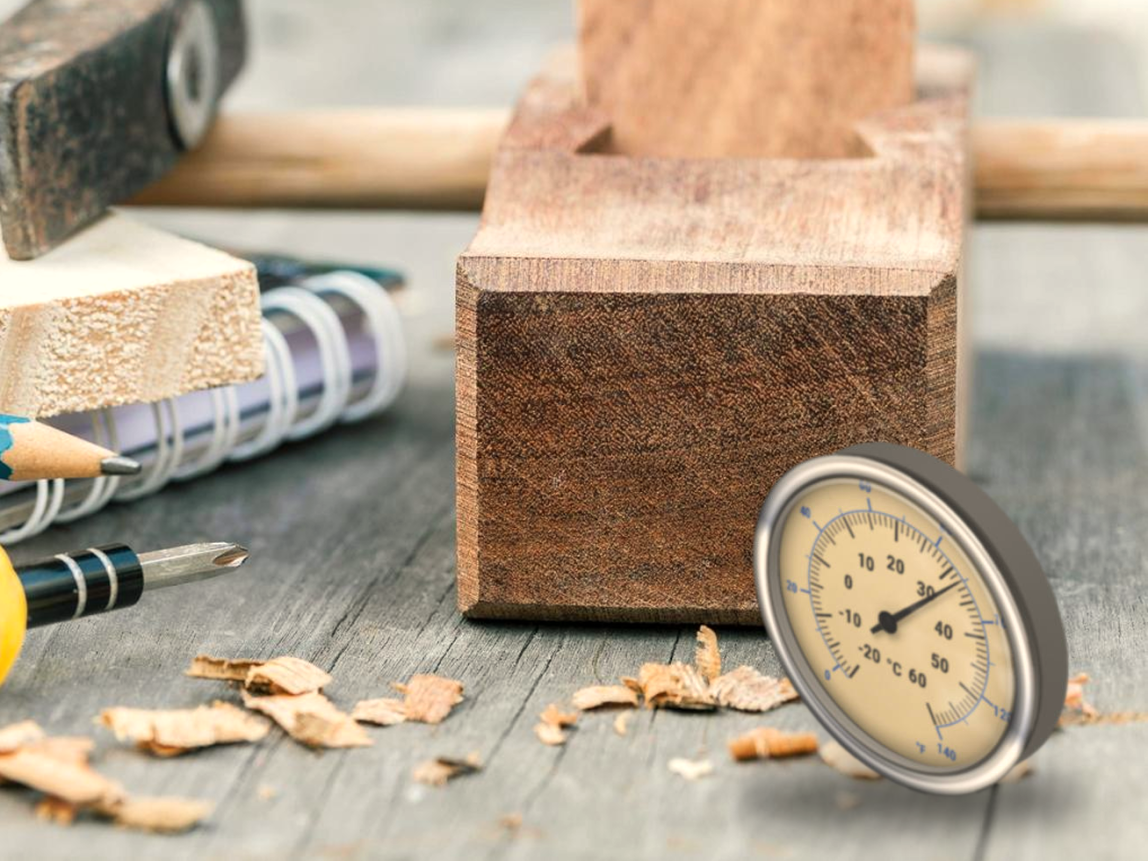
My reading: 32,°C
